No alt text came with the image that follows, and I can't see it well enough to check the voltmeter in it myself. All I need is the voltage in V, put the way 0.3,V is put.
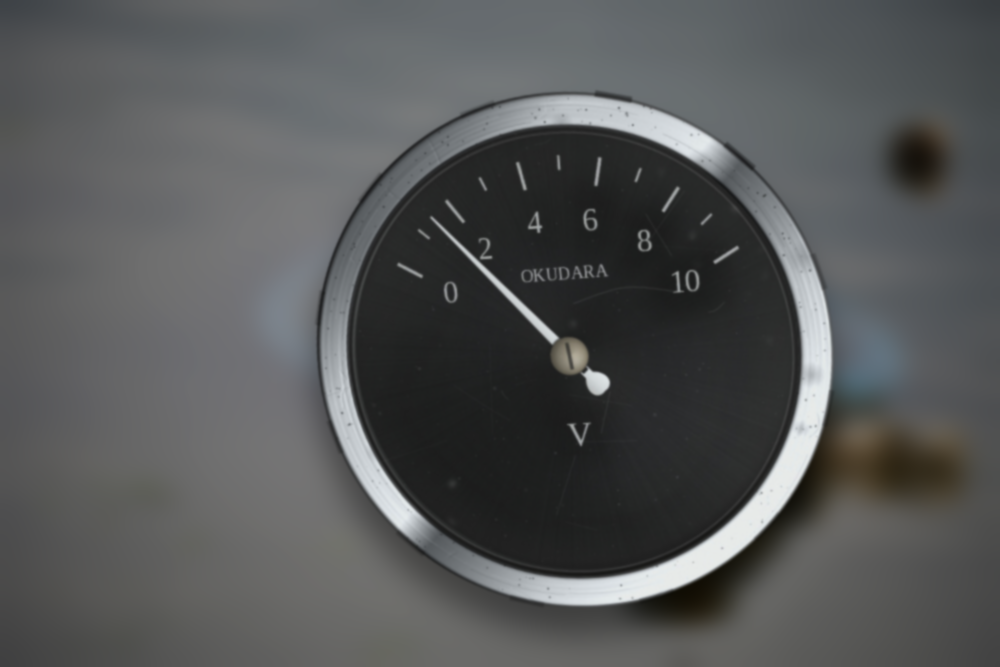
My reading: 1.5,V
